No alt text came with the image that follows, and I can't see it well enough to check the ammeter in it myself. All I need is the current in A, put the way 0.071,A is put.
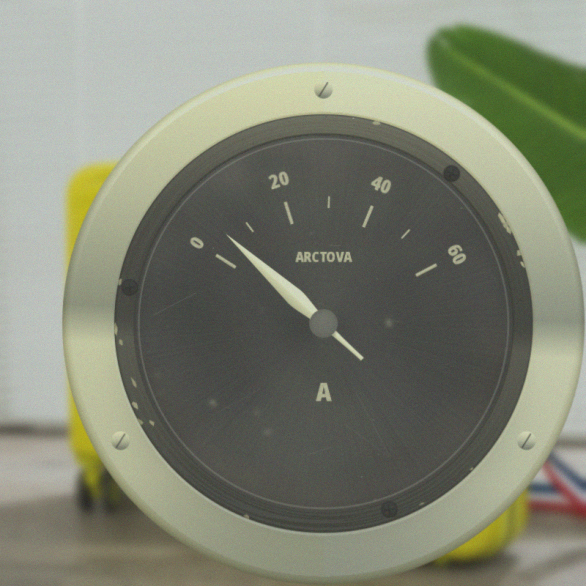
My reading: 5,A
